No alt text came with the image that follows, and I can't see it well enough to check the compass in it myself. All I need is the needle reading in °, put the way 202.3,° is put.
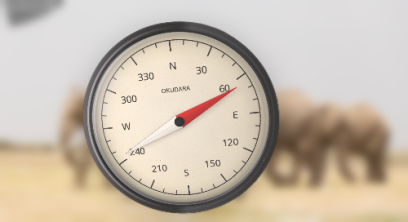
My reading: 65,°
